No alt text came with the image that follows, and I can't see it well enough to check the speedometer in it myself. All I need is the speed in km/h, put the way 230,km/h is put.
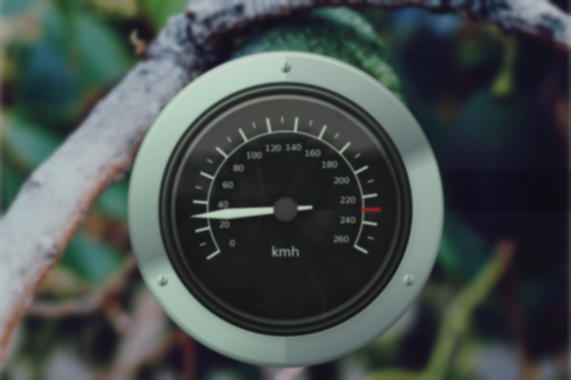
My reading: 30,km/h
